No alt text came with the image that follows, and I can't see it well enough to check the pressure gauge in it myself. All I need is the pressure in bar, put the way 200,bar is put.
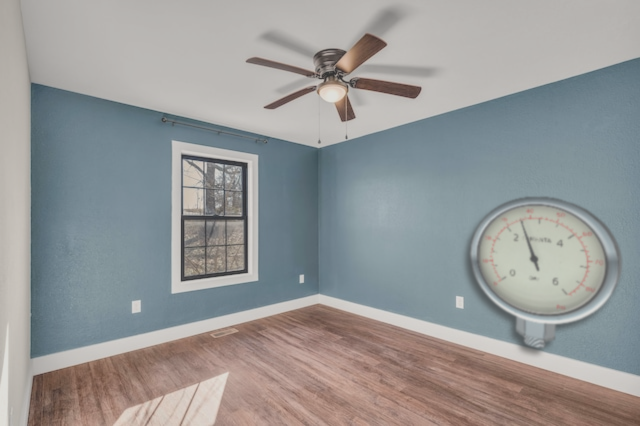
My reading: 2.5,bar
